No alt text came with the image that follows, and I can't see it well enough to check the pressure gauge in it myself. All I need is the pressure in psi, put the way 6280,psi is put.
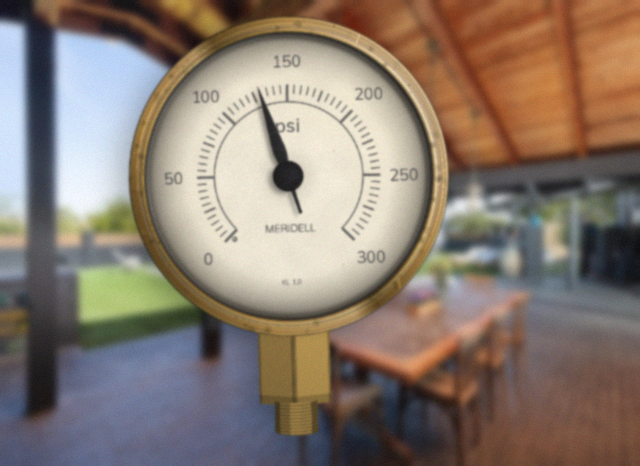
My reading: 130,psi
